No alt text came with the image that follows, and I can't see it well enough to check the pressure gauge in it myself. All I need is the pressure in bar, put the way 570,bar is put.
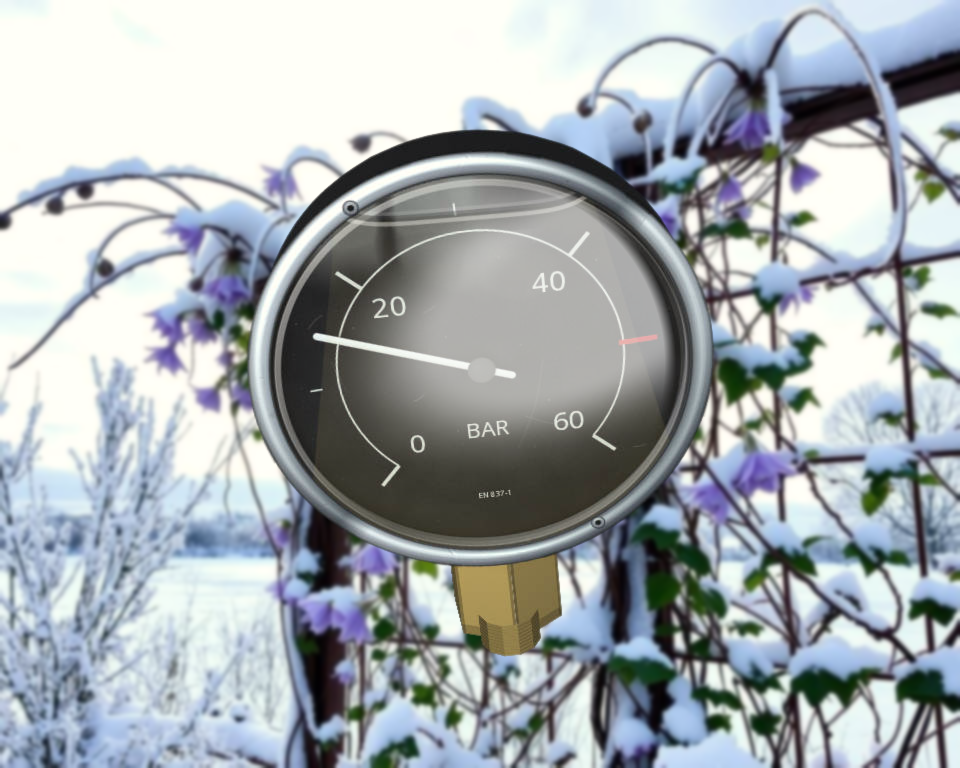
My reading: 15,bar
